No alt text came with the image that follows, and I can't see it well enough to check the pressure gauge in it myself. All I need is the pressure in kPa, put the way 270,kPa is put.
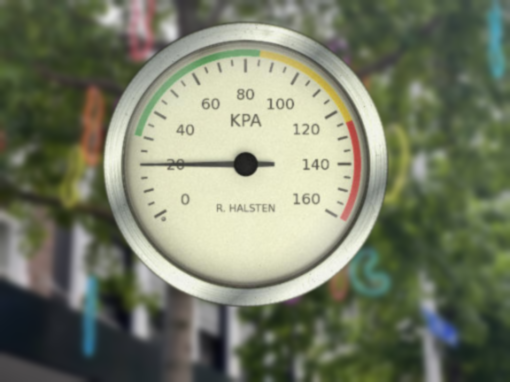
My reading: 20,kPa
